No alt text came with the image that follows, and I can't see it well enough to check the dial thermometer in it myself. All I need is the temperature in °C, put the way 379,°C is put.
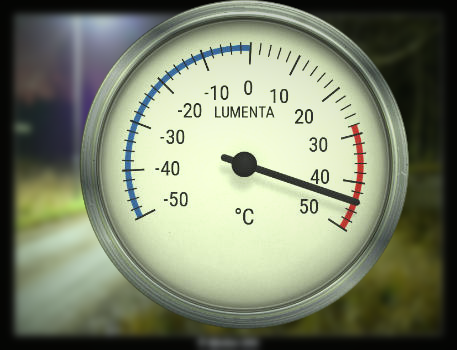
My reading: 44,°C
